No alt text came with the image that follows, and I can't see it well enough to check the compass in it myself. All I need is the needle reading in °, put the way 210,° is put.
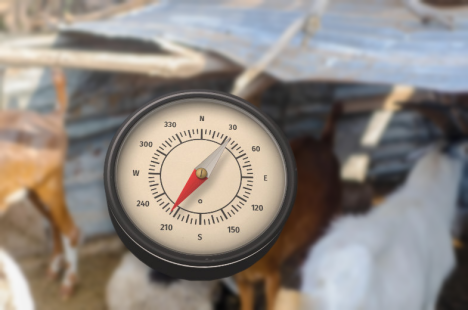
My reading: 215,°
